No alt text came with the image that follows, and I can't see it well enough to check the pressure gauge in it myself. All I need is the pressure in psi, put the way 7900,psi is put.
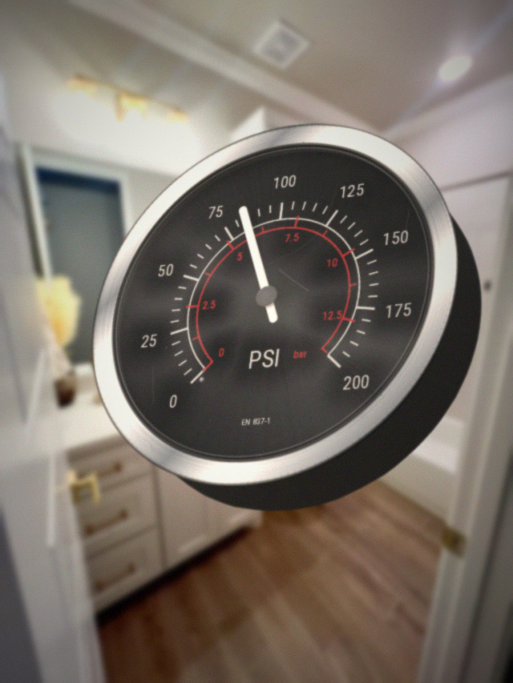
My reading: 85,psi
